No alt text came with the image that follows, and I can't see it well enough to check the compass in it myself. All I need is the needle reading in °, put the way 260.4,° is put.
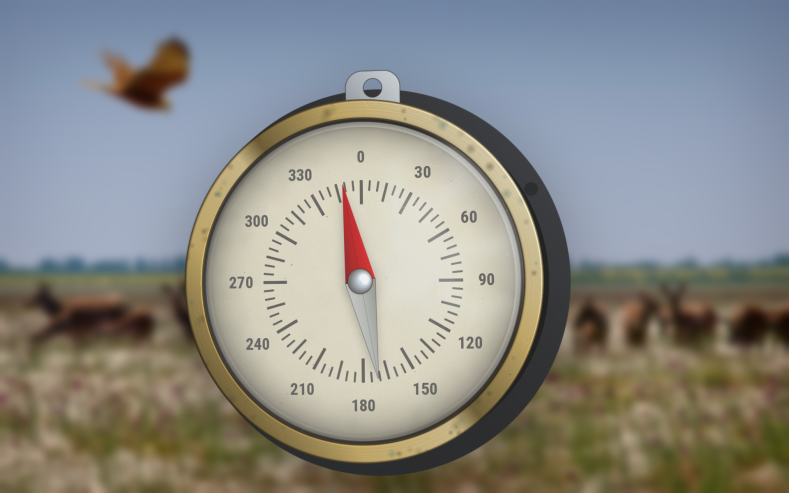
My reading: 350,°
